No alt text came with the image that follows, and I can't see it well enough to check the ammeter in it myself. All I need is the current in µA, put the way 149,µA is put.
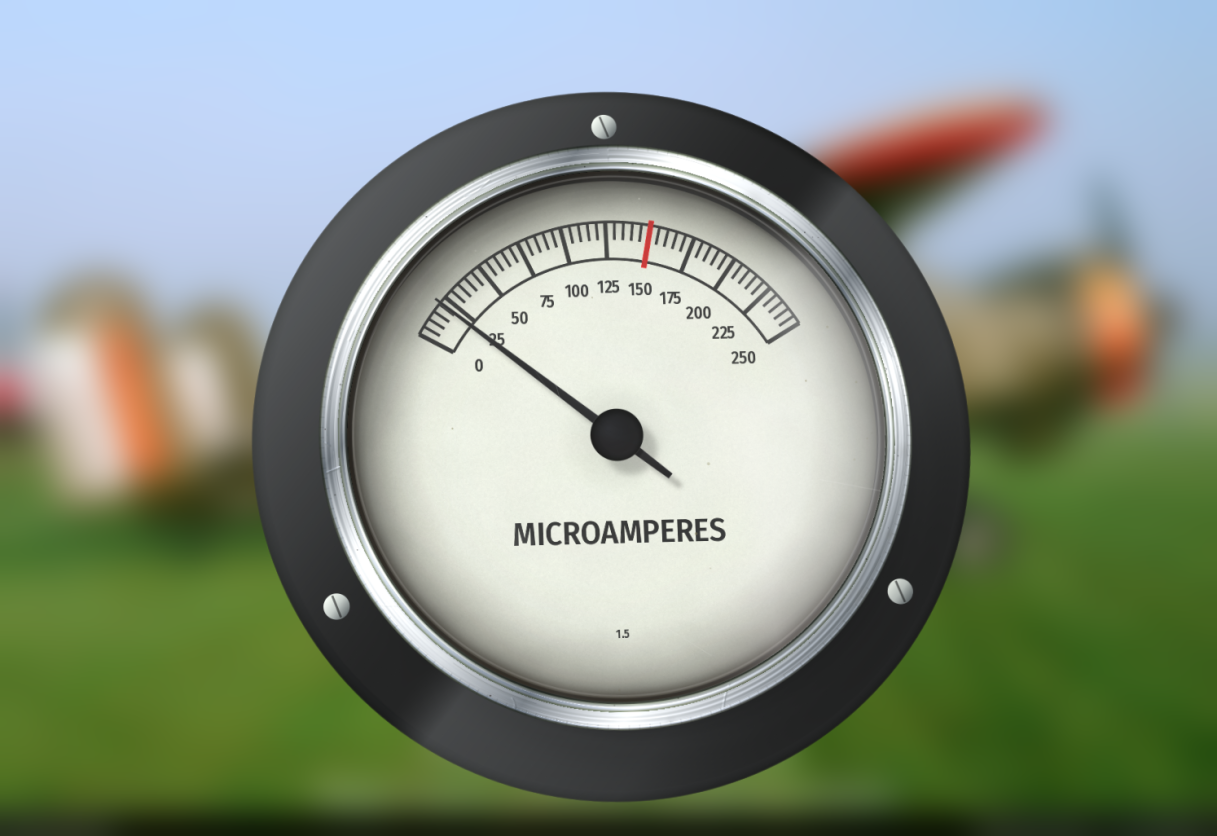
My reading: 20,µA
